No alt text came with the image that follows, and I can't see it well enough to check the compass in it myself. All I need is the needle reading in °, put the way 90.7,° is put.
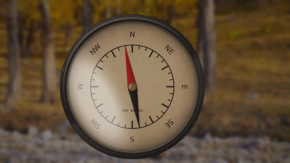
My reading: 350,°
